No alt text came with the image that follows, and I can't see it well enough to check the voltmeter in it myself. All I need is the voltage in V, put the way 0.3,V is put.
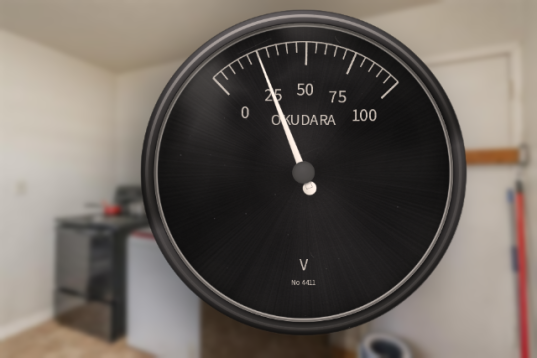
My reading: 25,V
